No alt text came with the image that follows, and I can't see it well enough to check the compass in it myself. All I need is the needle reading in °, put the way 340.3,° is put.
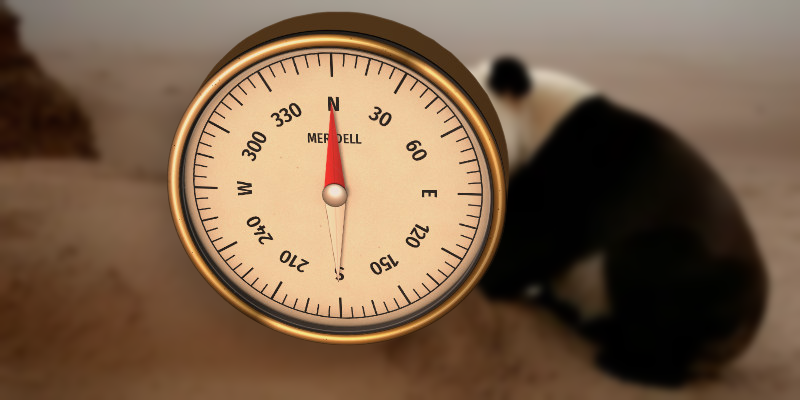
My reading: 0,°
